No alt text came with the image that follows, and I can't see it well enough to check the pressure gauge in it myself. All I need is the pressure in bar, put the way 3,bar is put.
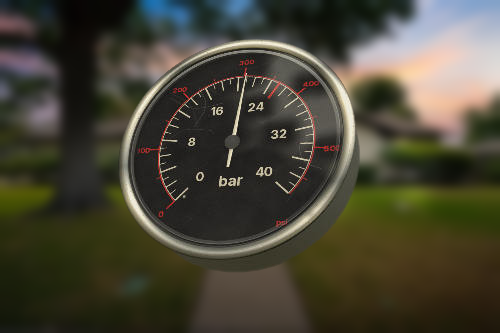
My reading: 21,bar
